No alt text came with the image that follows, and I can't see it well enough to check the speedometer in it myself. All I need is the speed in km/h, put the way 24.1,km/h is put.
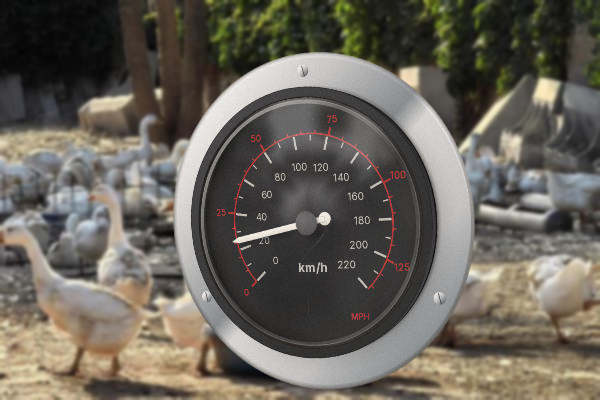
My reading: 25,km/h
